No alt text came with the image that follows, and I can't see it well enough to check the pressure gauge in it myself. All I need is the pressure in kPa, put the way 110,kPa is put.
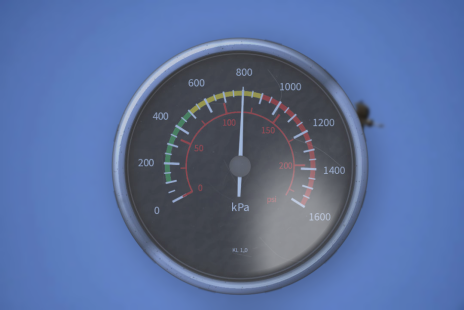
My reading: 800,kPa
